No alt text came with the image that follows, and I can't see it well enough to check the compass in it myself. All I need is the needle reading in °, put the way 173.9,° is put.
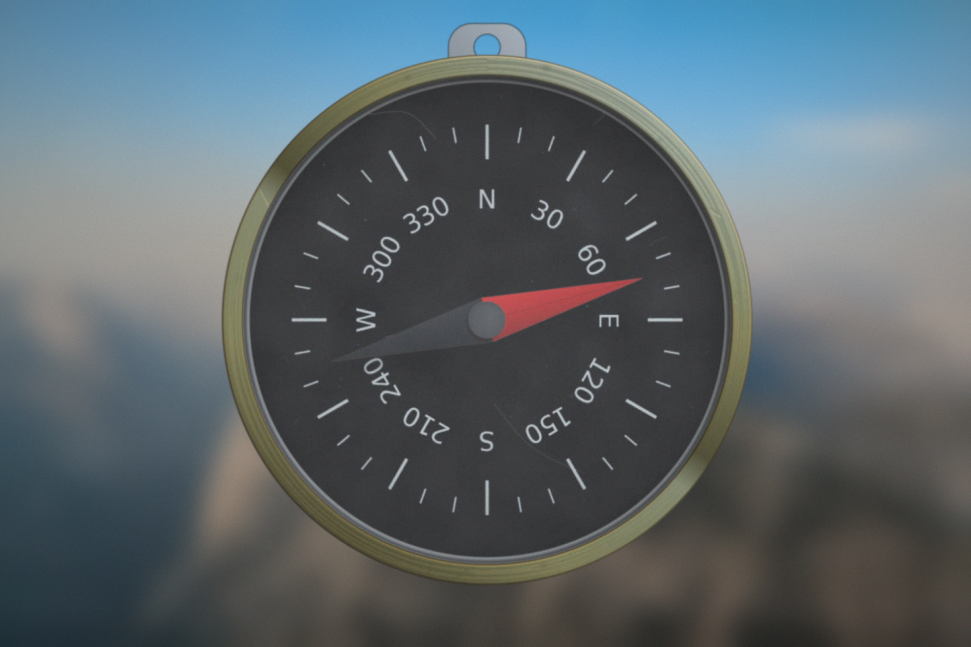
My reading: 75,°
